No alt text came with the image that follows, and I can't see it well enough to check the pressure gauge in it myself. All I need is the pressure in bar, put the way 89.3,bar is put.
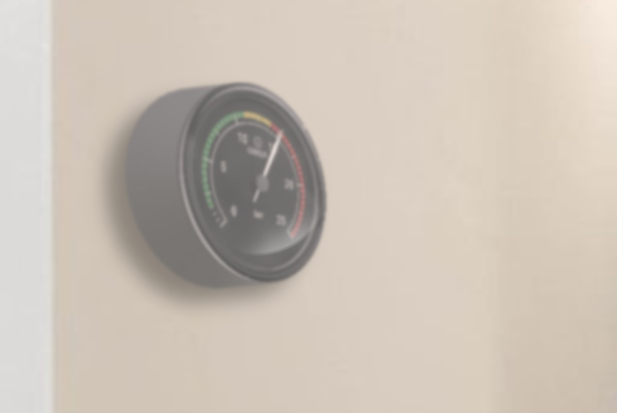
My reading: 15,bar
